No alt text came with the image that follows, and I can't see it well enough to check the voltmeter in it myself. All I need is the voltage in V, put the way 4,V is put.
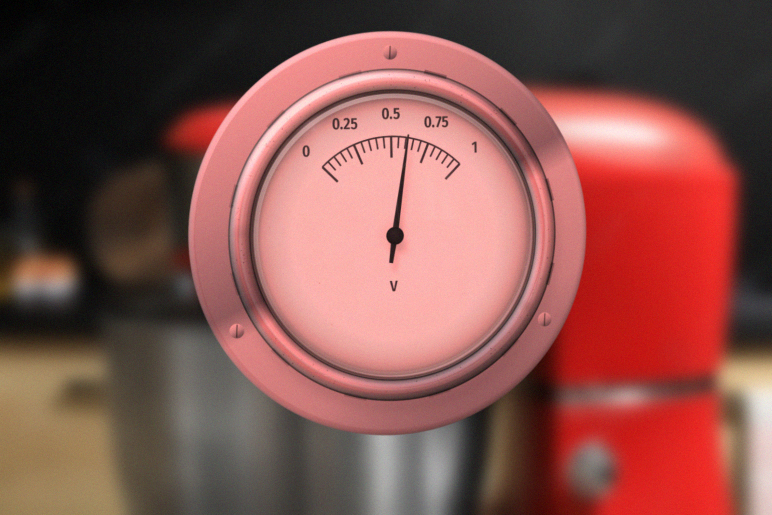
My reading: 0.6,V
